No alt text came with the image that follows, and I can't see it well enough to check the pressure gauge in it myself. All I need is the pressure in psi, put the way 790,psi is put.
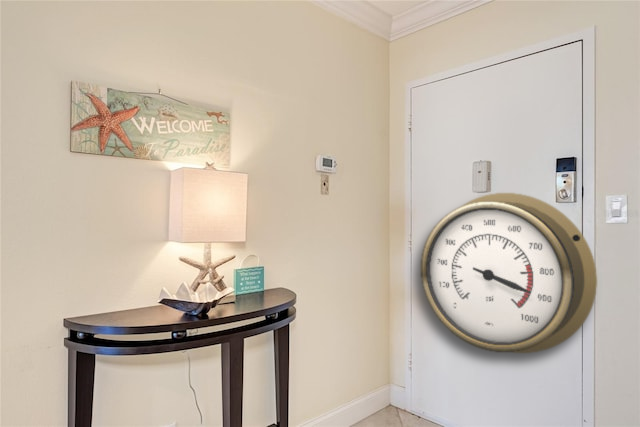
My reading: 900,psi
